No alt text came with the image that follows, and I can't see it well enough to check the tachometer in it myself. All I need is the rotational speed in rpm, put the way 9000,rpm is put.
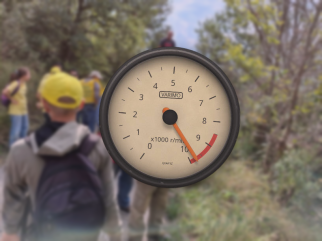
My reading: 9750,rpm
